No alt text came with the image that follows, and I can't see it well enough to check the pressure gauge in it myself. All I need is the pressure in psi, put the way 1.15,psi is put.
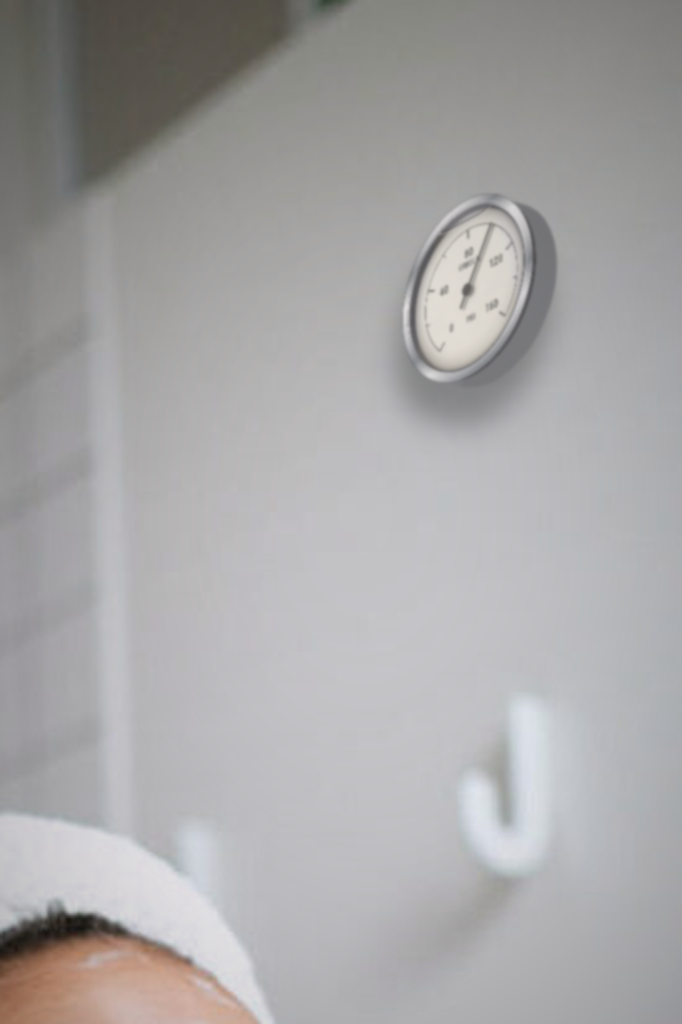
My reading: 100,psi
